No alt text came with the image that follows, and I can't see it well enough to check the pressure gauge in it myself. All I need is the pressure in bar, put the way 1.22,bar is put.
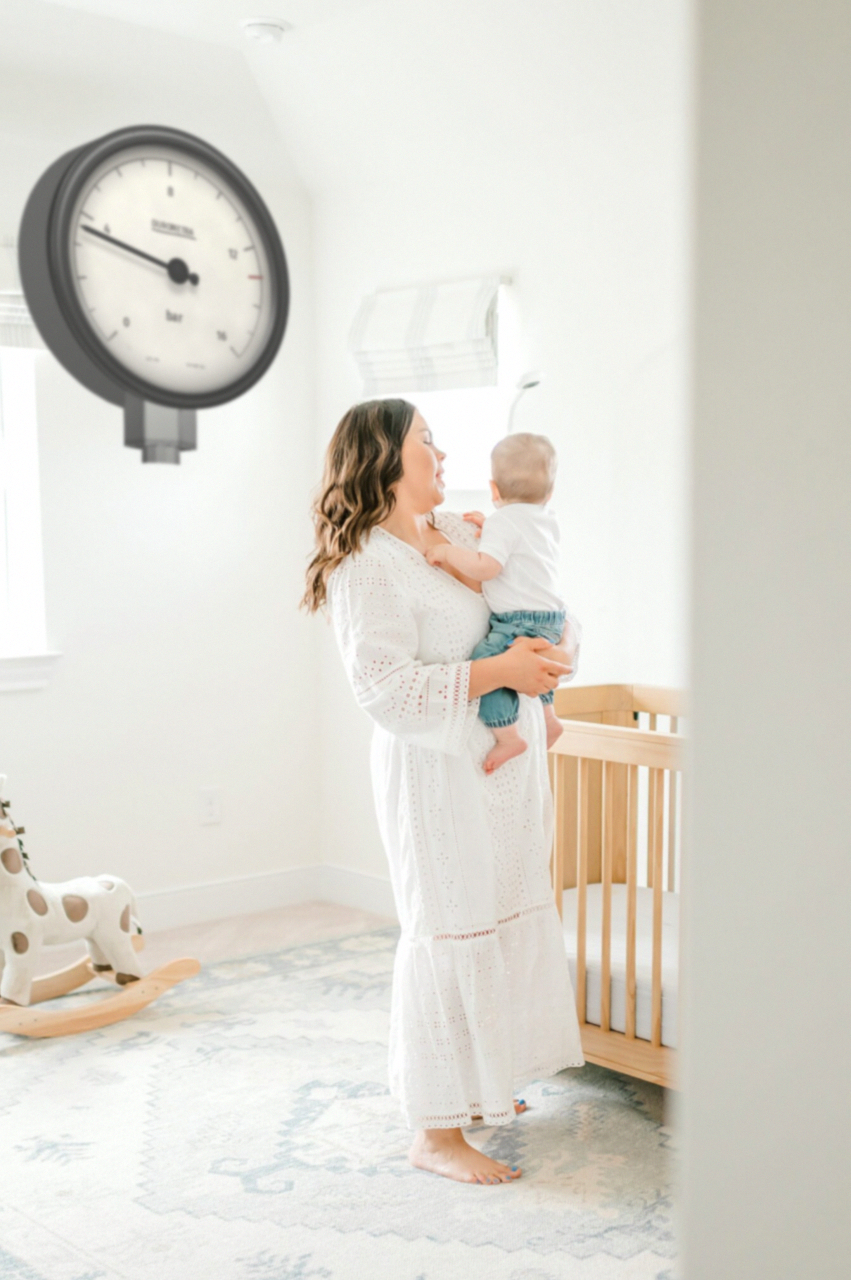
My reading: 3.5,bar
